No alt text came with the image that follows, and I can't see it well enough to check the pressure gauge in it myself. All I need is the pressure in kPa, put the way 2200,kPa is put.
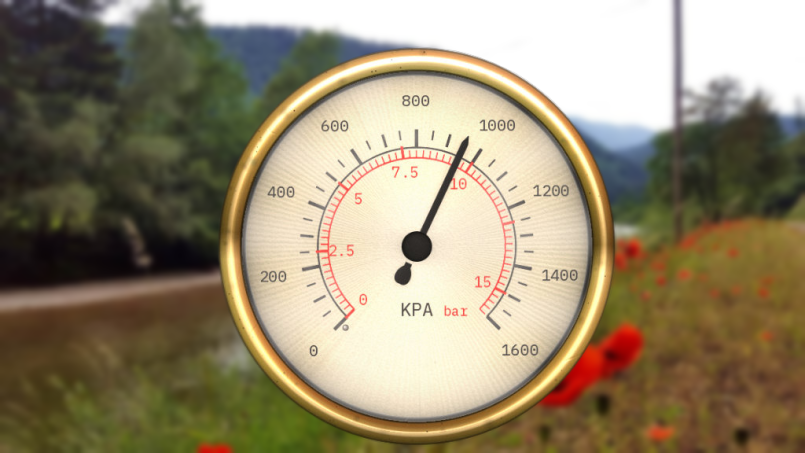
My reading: 950,kPa
